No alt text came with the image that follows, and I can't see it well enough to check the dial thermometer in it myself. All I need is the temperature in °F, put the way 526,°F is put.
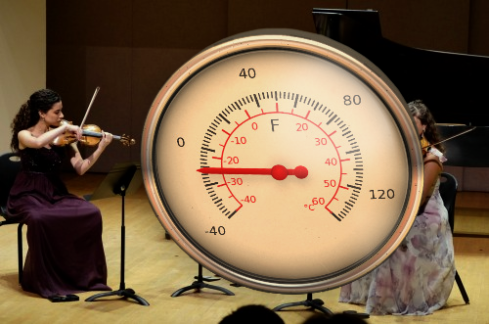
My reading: -10,°F
